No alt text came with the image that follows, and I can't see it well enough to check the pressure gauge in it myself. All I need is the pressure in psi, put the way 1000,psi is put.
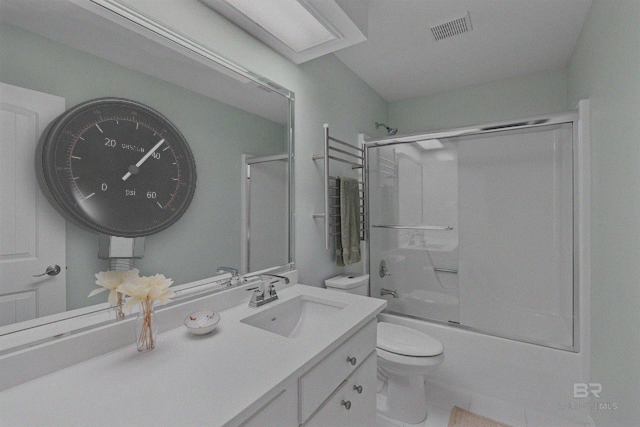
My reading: 37.5,psi
